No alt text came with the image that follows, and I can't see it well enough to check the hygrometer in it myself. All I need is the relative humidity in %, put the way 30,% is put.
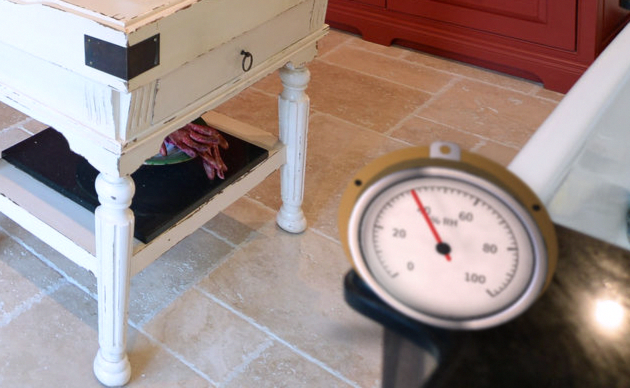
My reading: 40,%
